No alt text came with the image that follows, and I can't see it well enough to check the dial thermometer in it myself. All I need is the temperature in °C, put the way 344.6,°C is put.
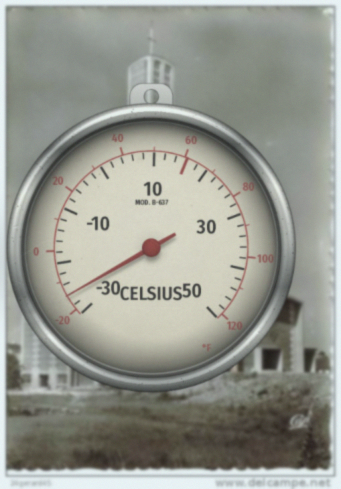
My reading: -26,°C
